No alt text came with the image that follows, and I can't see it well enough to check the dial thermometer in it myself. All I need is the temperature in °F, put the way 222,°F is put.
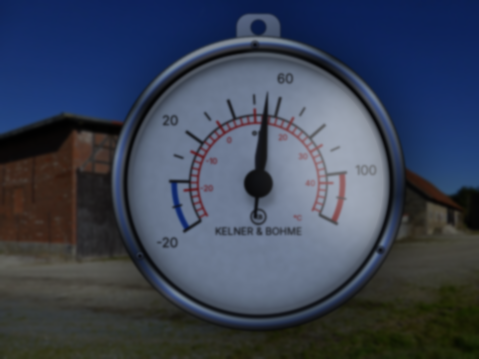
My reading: 55,°F
